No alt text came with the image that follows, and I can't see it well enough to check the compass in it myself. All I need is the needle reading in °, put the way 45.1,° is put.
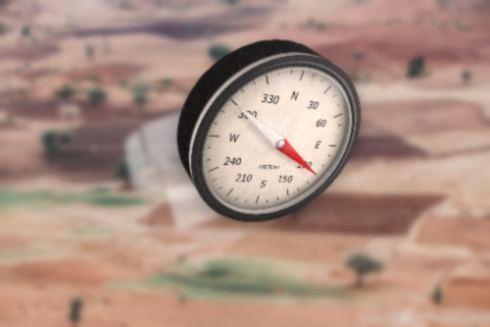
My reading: 120,°
